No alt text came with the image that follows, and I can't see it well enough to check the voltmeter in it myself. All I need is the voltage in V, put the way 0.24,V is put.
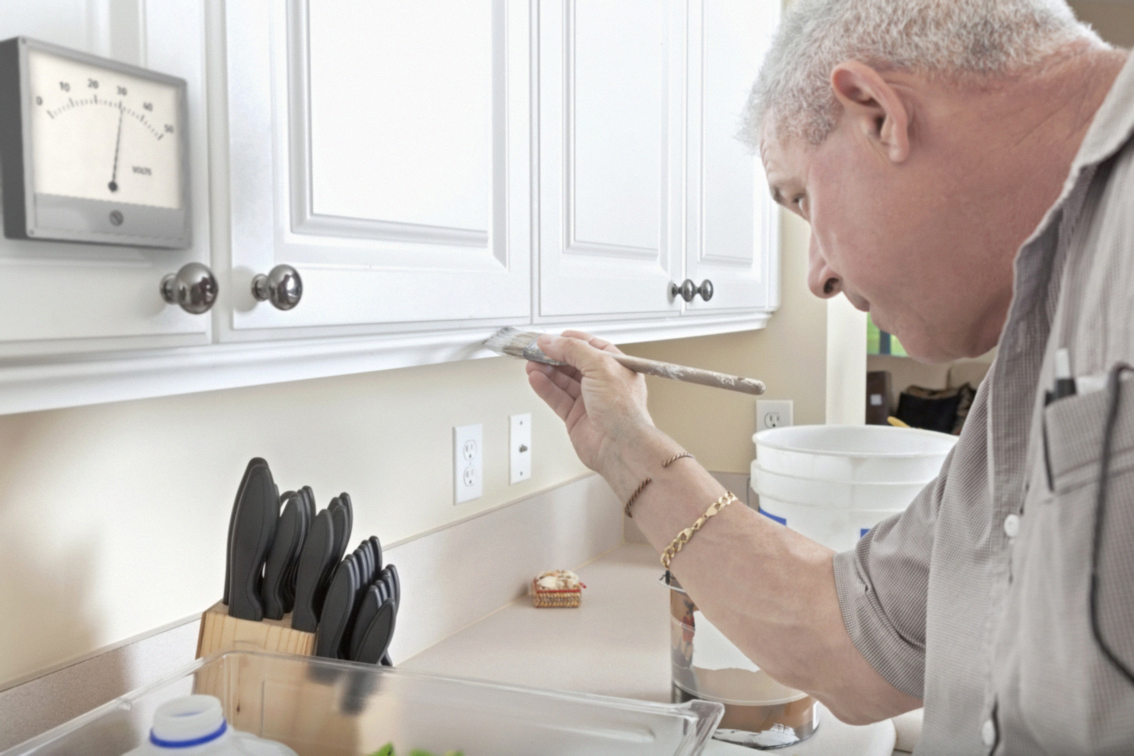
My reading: 30,V
